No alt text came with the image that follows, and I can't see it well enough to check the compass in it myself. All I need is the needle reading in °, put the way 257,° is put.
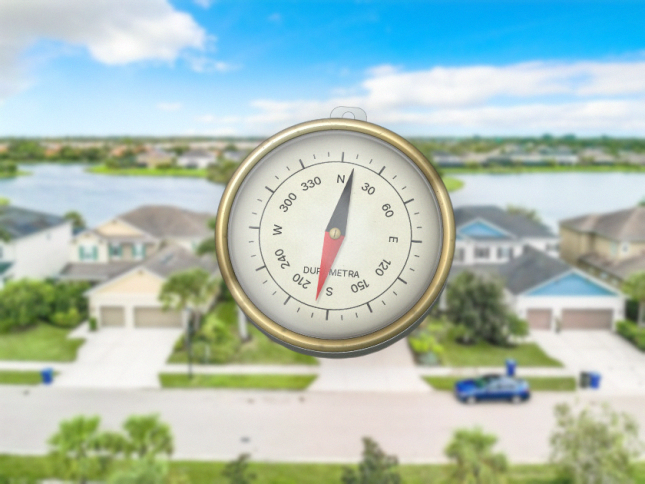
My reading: 190,°
